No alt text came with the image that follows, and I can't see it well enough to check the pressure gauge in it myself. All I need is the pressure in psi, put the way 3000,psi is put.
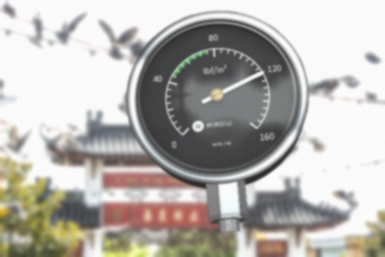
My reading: 120,psi
